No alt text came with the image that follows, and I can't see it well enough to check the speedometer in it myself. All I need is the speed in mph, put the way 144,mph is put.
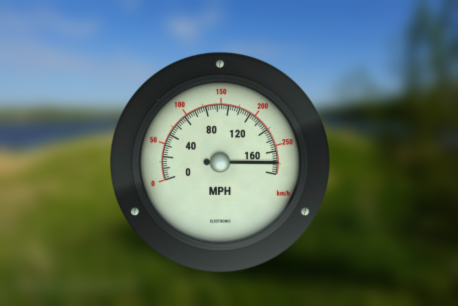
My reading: 170,mph
